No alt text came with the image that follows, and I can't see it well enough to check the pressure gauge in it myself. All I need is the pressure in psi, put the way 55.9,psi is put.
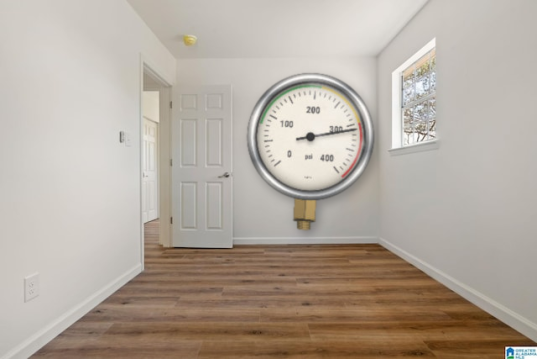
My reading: 310,psi
